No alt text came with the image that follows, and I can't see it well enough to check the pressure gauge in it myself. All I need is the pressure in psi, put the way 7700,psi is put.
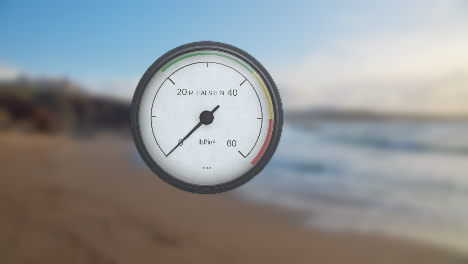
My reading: 0,psi
